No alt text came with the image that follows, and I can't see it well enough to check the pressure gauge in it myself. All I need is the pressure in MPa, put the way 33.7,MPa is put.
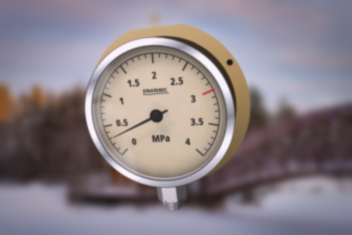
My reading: 0.3,MPa
